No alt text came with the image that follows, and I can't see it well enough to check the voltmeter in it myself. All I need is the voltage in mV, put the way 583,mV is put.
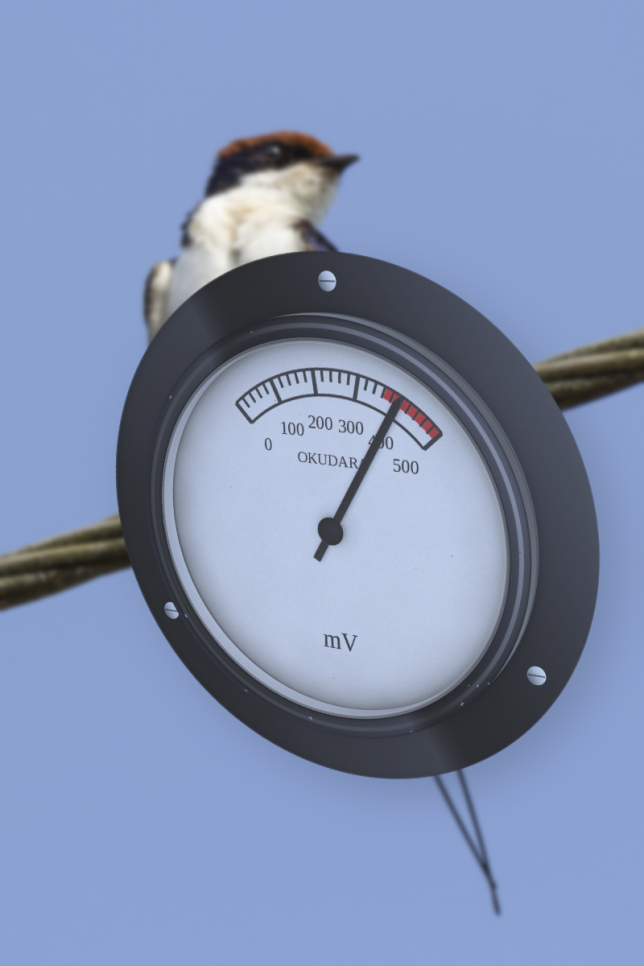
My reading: 400,mV
